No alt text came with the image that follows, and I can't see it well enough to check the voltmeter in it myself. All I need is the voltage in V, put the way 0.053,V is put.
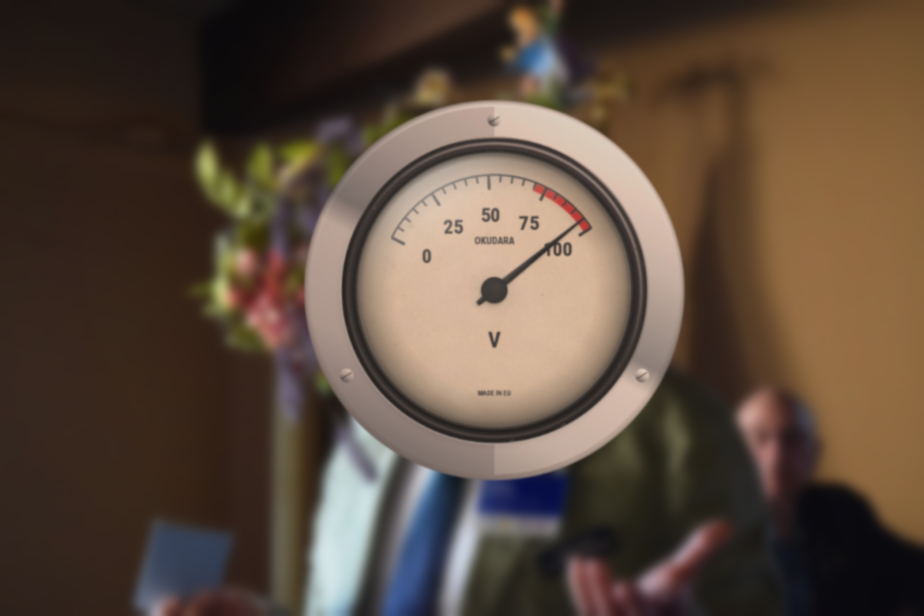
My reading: 95,V
